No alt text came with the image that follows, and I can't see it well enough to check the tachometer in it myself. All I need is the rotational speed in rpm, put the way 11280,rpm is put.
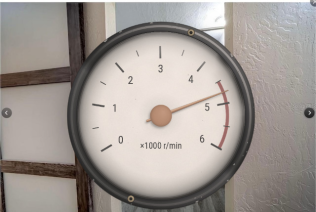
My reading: 4750,rpm
